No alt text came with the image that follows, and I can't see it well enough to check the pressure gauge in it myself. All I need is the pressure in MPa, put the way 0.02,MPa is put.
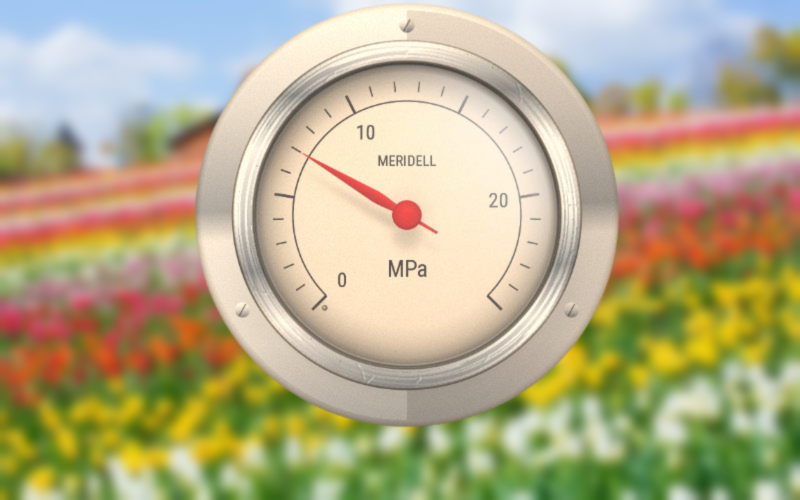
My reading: 7,MPa
